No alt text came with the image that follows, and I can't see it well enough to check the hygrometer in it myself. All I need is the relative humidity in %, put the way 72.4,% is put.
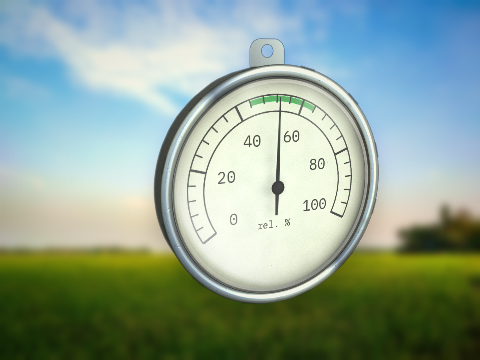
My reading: 52,%
